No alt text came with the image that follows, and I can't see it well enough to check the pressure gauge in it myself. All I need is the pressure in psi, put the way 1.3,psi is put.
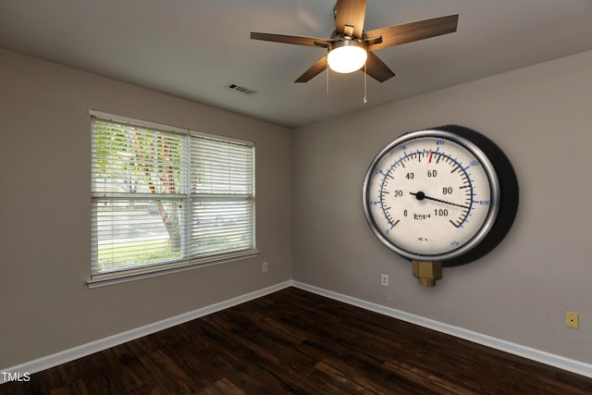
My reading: 90,psi
